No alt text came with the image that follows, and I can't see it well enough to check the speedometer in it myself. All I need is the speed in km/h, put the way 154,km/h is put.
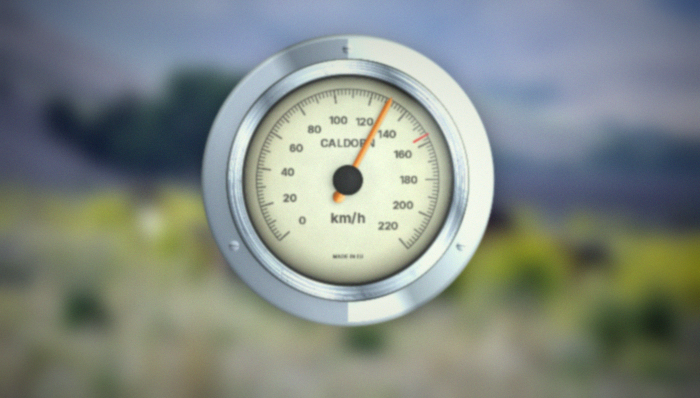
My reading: 130,km/h
